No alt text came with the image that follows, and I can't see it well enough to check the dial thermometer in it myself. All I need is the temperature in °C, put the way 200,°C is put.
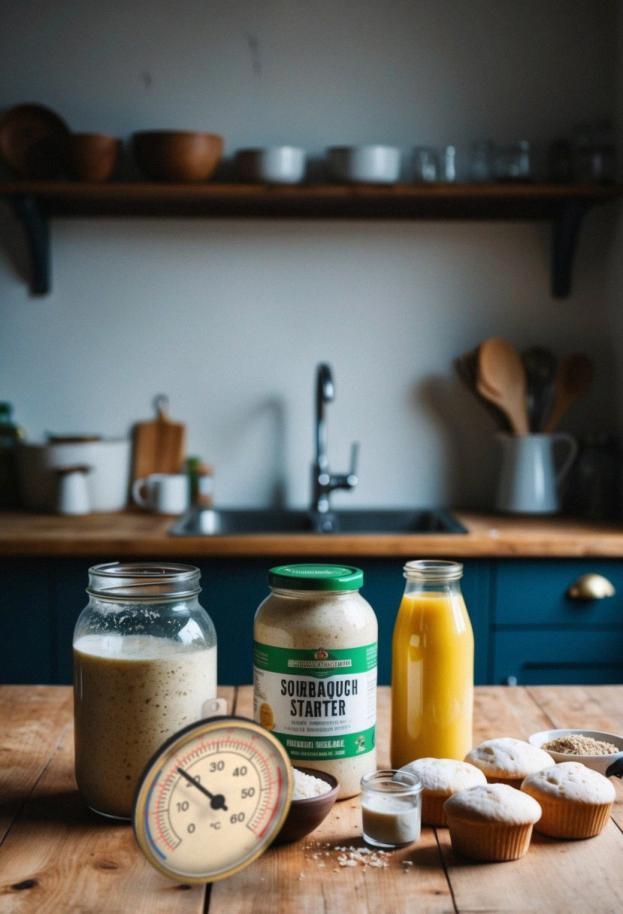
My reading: 20,°C
